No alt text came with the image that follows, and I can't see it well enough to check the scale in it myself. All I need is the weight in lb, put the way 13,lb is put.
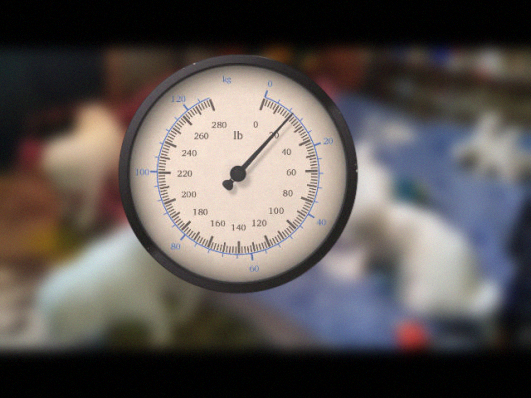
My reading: 20,lb
